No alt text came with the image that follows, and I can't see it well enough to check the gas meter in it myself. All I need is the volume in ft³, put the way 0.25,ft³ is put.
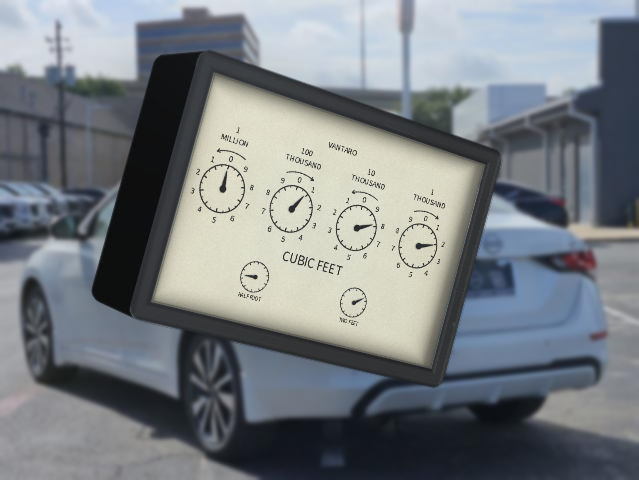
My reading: 8200,ft³
